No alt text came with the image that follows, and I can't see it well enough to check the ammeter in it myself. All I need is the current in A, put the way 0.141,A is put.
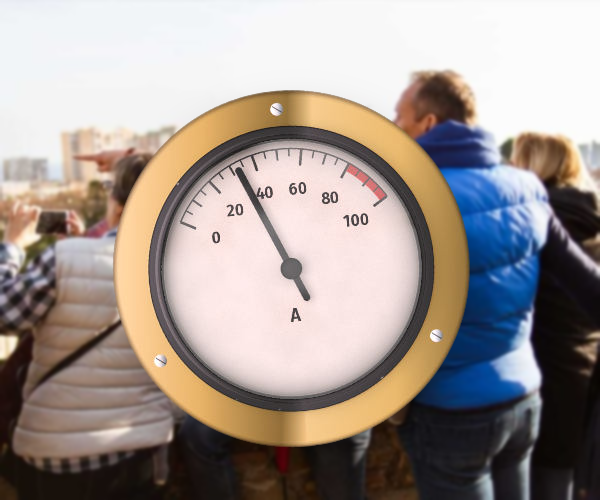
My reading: 32.5,A
